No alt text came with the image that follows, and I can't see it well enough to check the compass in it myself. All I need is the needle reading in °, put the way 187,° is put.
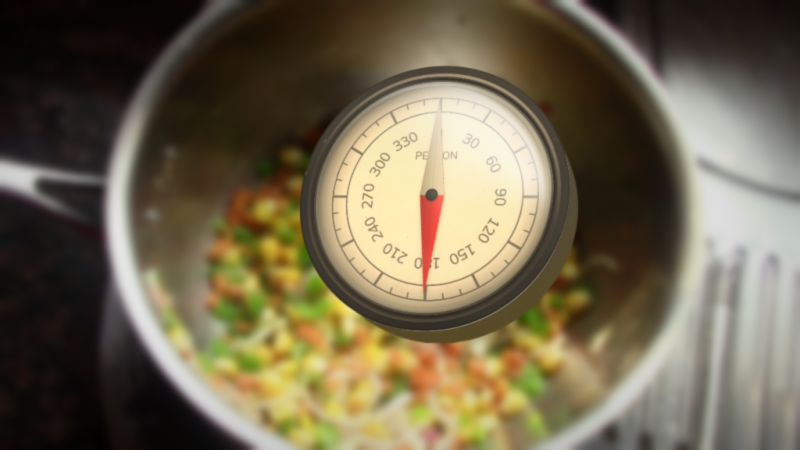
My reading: 180,°
